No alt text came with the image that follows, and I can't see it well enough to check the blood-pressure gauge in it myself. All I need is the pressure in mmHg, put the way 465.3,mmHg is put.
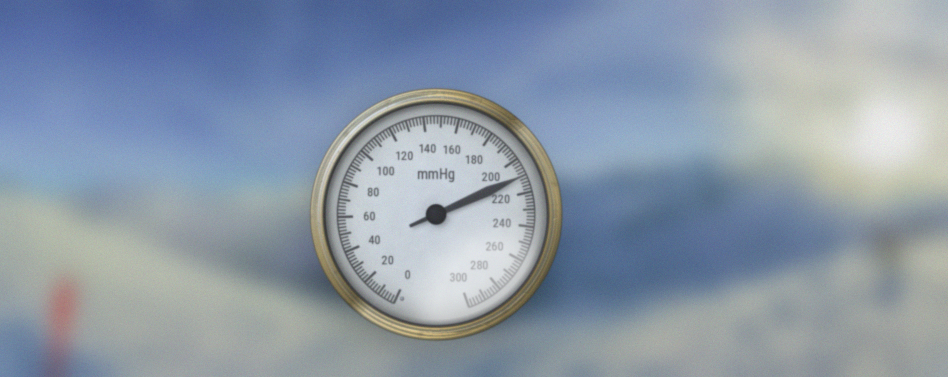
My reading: 210,mmHg
